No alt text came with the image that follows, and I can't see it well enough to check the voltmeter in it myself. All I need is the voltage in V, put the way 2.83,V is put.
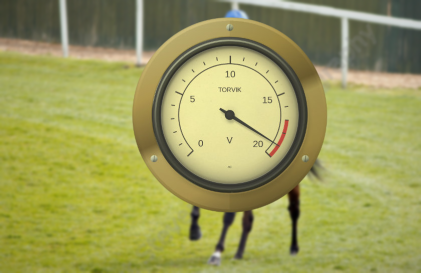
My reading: 19,V
